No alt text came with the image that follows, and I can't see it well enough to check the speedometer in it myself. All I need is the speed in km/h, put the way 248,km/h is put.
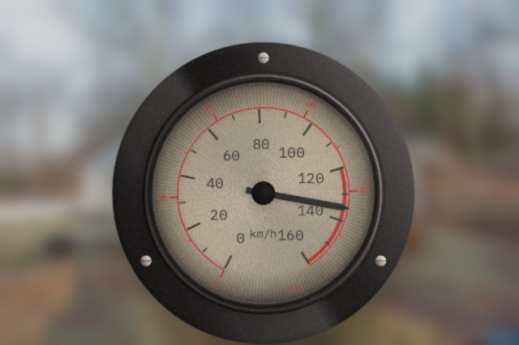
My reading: 135,km/h
